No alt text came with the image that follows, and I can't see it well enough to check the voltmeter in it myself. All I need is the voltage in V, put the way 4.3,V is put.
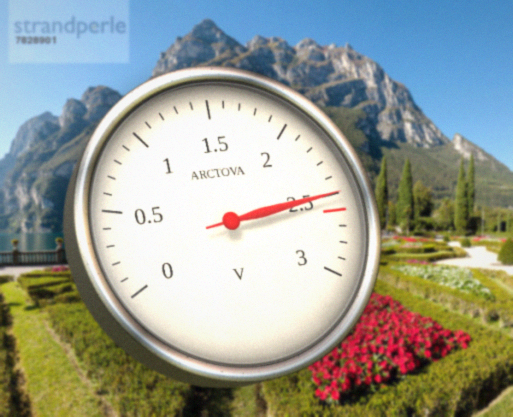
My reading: 2.5,V
